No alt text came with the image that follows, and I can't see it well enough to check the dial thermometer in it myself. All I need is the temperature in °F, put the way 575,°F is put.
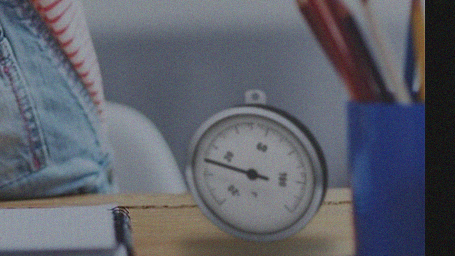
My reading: 10,°F
